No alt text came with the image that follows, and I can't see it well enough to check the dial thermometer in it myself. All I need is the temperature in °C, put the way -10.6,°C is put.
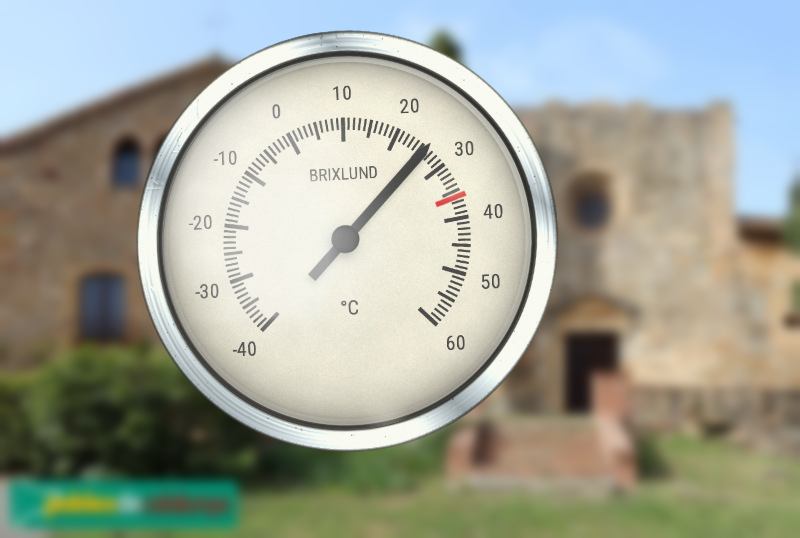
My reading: 26,°C
